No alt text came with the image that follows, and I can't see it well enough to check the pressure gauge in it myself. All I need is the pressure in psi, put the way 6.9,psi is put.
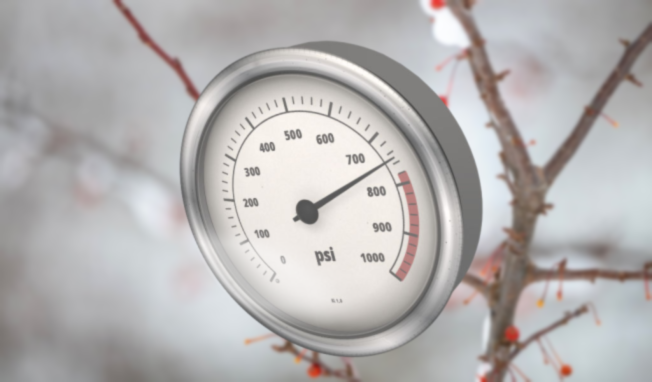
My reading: 750,psi
